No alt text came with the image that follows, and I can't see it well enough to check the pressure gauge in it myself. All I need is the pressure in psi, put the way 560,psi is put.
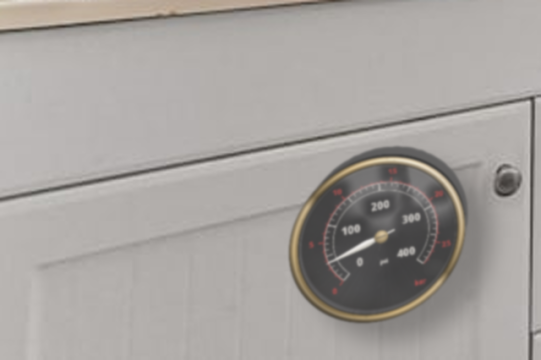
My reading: 40,psi
